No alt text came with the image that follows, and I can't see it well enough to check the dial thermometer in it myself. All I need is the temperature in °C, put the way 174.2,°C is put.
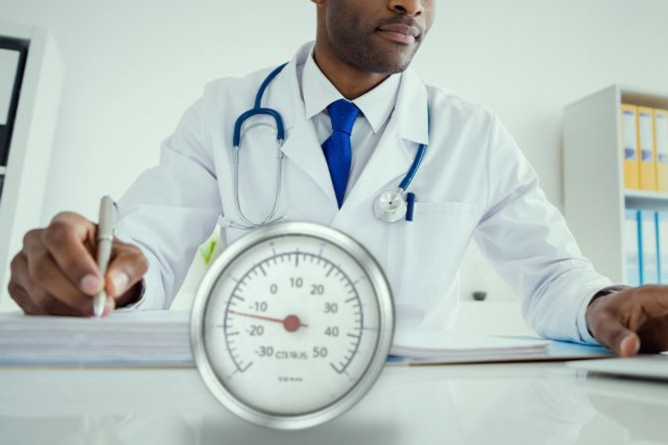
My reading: -14,°C
